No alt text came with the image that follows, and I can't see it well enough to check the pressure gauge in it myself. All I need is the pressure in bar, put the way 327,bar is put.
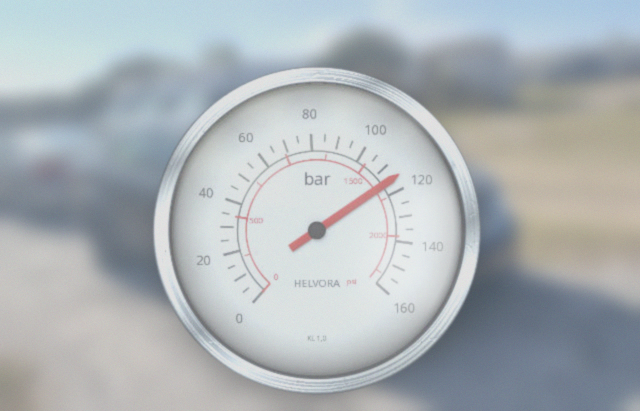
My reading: 115,bar
